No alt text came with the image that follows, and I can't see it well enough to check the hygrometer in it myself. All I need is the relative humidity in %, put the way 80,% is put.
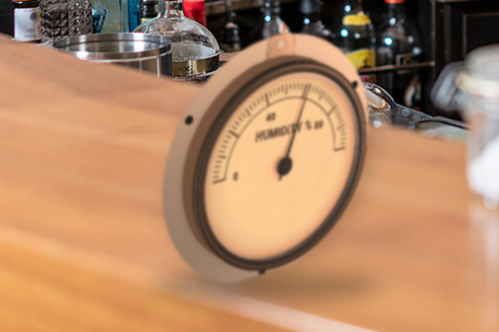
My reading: 60,%
